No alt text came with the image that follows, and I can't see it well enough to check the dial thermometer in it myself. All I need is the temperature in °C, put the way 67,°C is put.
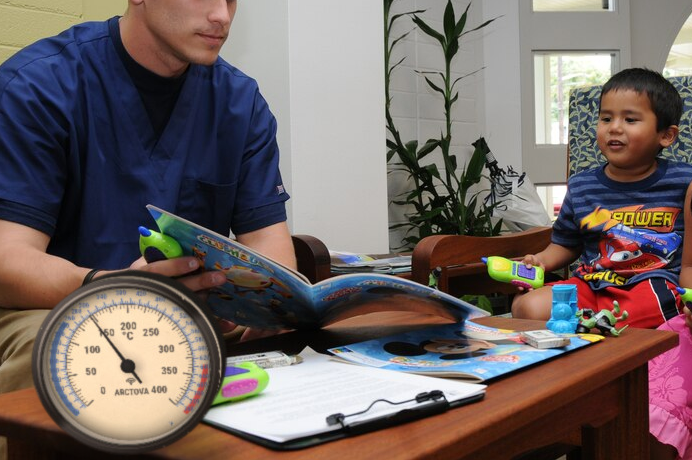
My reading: 150,°C
